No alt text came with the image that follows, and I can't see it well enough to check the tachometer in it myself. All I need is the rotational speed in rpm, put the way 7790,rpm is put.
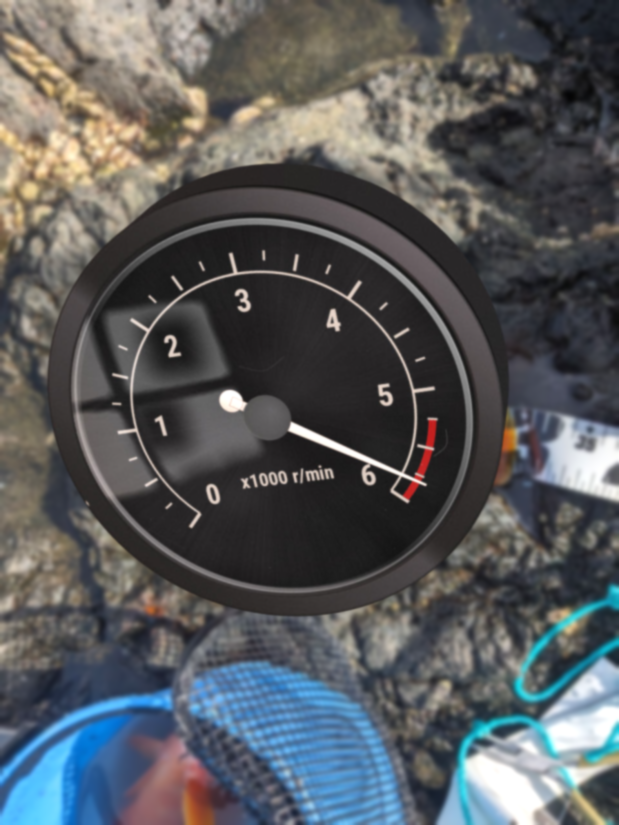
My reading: 5750,rpm
